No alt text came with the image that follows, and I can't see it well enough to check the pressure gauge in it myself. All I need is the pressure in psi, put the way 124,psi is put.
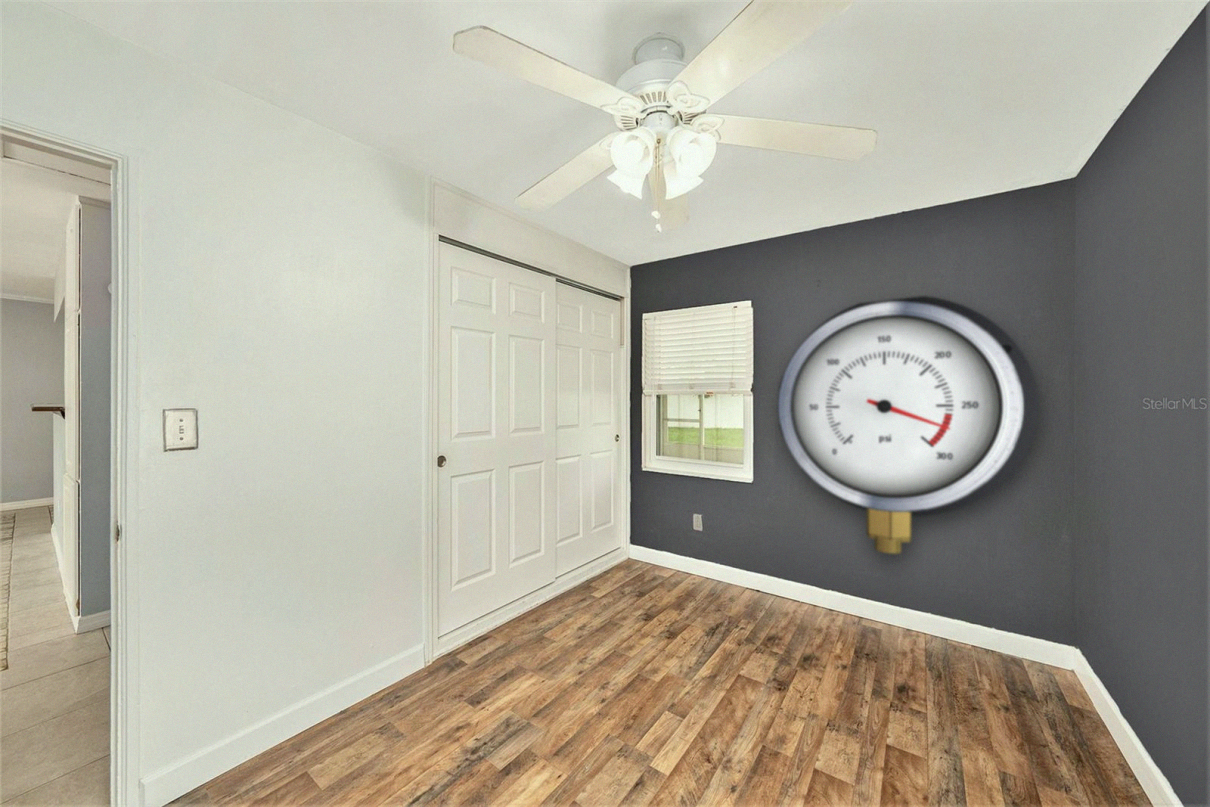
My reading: 275,psi
